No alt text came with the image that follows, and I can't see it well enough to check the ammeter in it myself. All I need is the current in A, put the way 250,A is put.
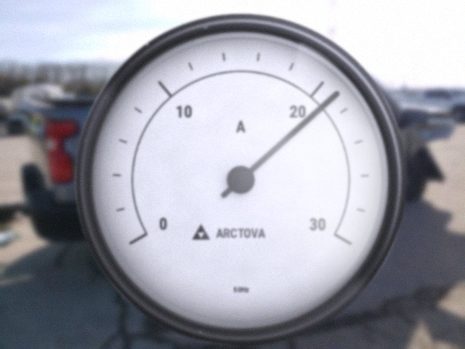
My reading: 21,A
